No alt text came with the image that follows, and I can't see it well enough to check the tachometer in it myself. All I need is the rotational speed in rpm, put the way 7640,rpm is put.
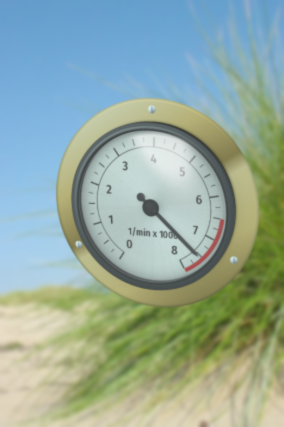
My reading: 7500,rpm
